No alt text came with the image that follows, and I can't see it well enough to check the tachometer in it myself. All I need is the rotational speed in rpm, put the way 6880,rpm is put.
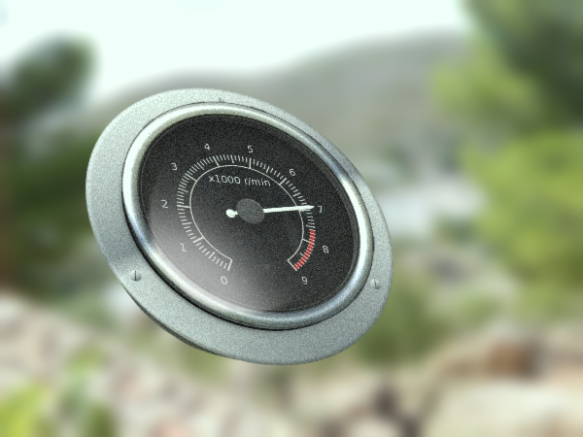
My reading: 7000,rpm
